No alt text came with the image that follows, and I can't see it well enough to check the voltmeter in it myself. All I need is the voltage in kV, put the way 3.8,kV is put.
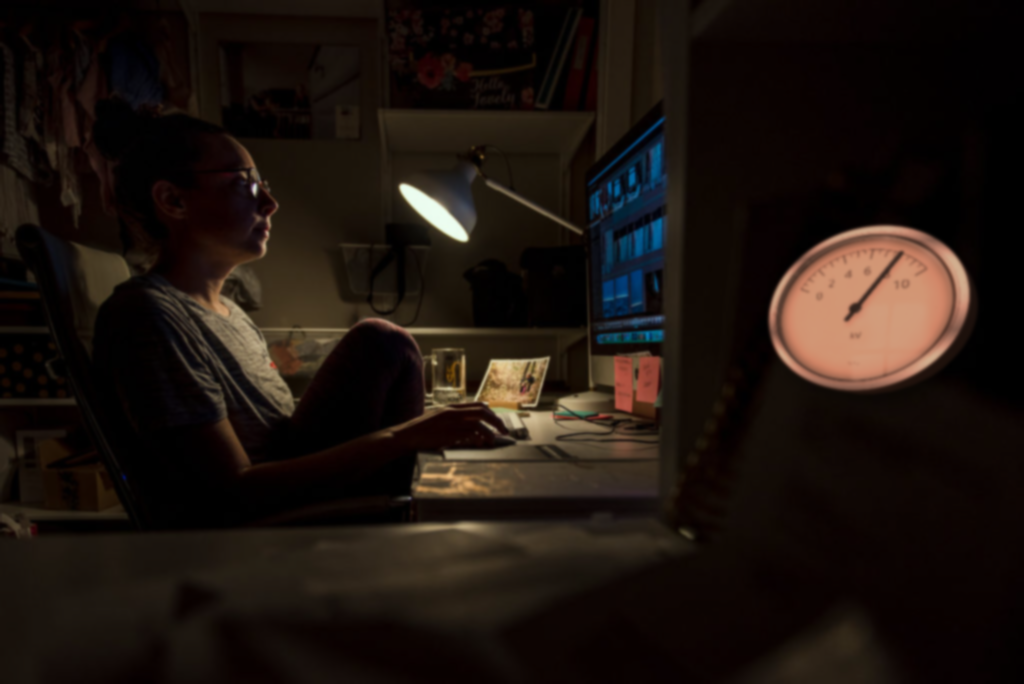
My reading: 8,kV
